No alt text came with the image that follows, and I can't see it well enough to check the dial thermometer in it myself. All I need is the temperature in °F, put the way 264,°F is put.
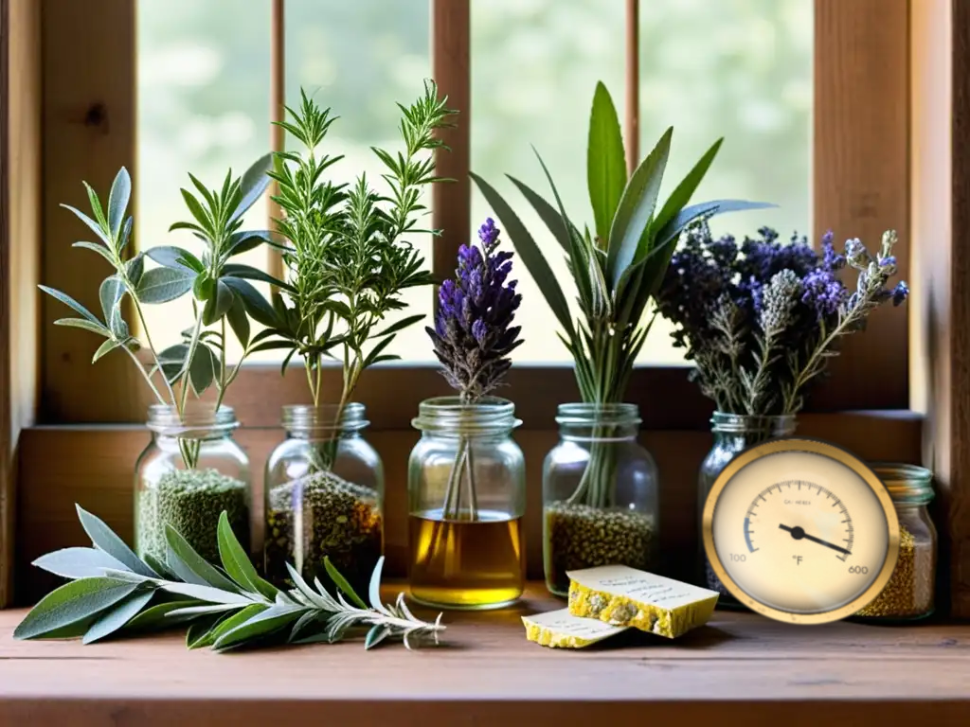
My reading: 575,°F
